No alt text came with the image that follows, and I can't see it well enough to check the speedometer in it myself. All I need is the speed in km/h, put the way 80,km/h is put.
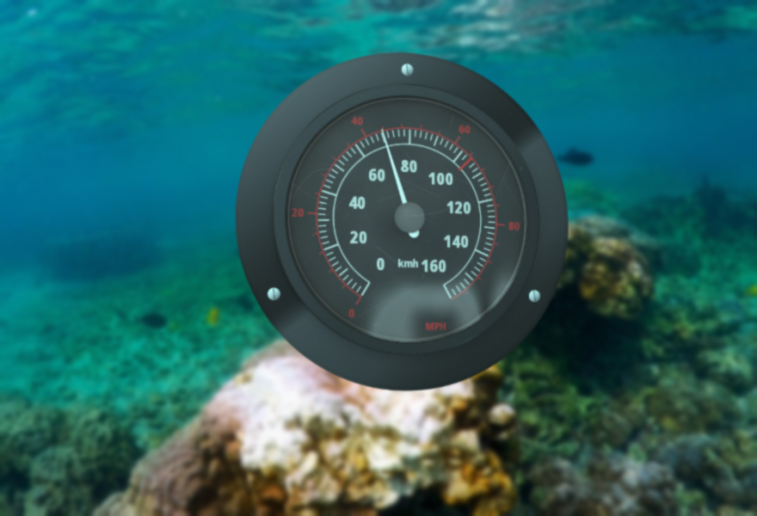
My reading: 70,km/h
